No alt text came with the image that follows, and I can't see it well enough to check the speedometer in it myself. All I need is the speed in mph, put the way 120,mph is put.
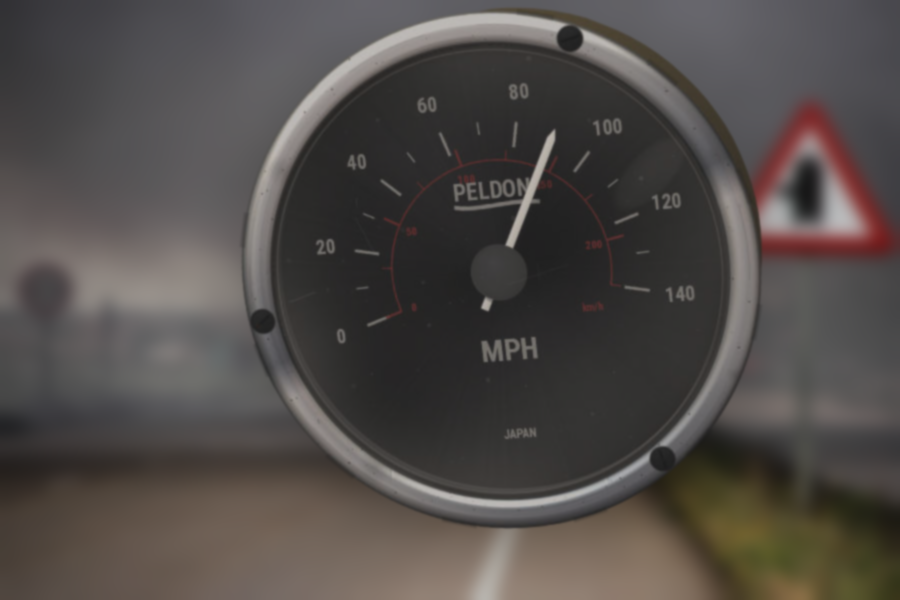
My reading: 90,mph
